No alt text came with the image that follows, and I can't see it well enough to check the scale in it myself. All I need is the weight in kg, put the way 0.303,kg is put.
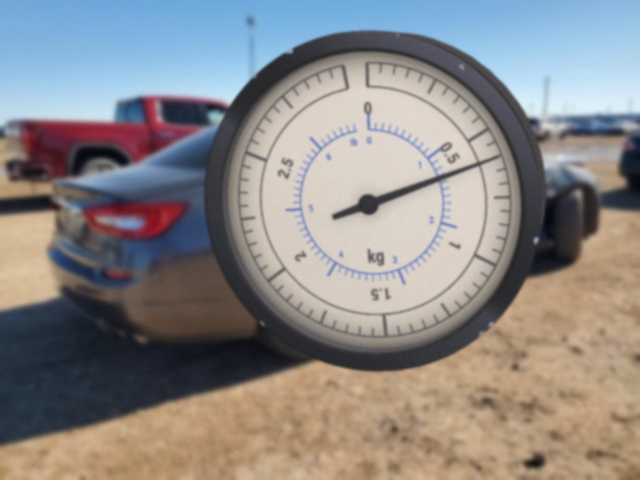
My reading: 0.6,kg
